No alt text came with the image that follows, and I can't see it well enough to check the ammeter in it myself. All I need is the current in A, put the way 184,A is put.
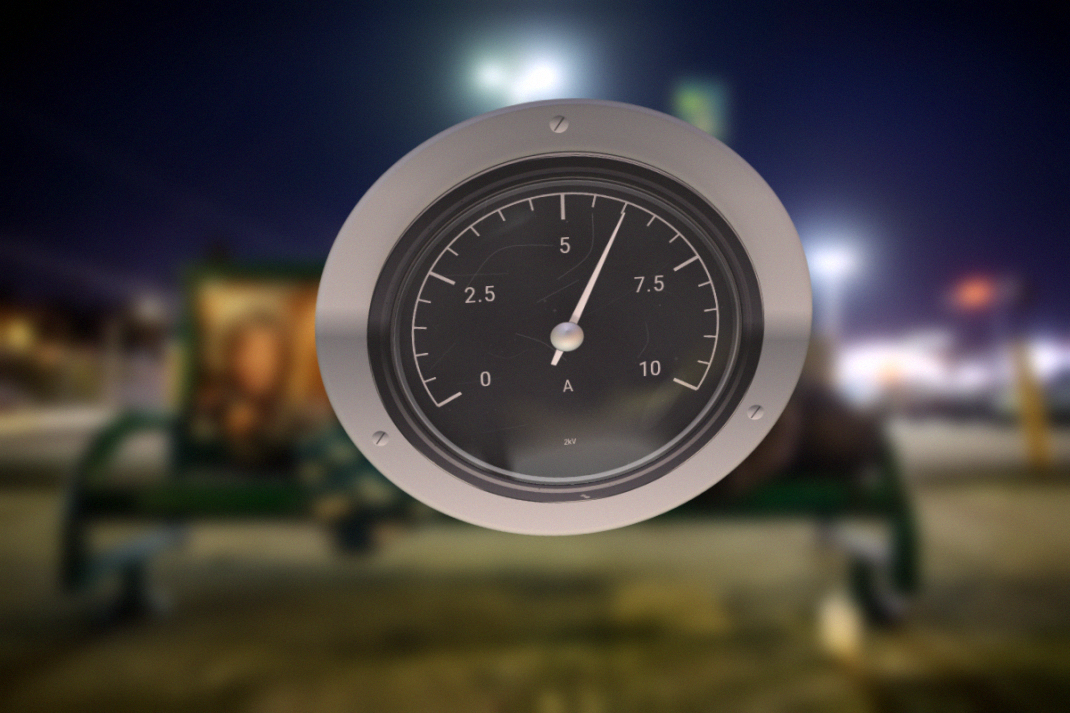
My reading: 6,A
